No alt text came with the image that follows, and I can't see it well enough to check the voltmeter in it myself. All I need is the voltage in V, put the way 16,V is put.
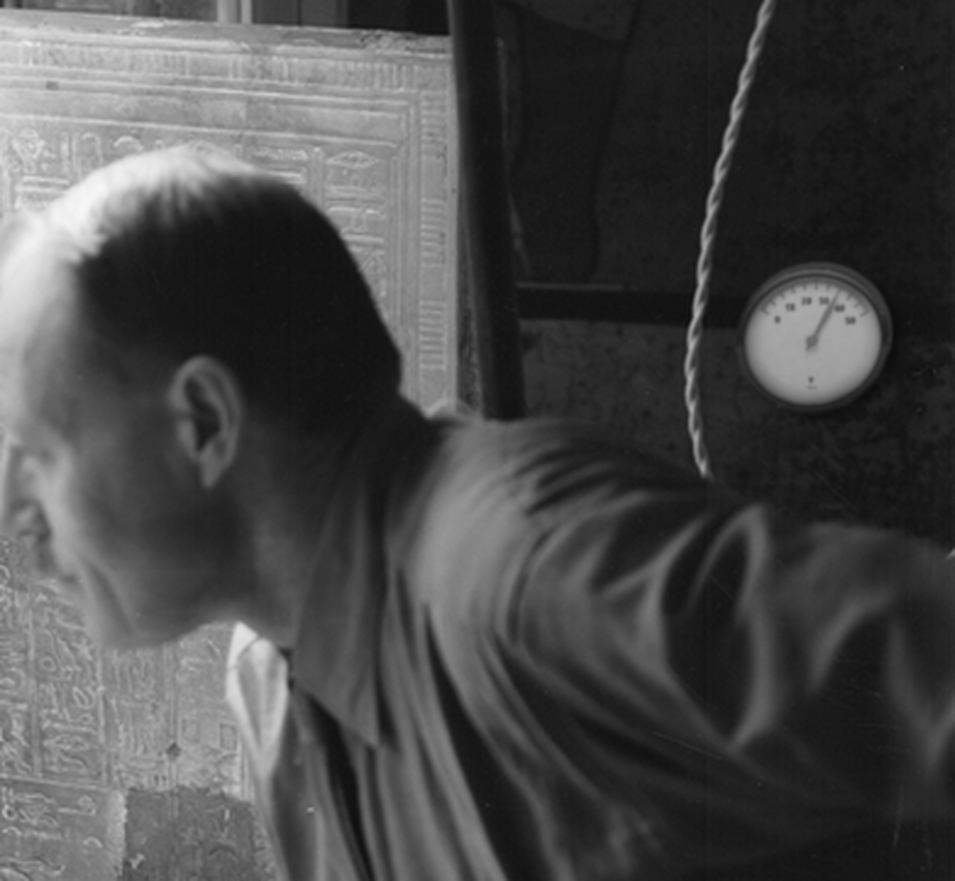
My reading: 35,V
